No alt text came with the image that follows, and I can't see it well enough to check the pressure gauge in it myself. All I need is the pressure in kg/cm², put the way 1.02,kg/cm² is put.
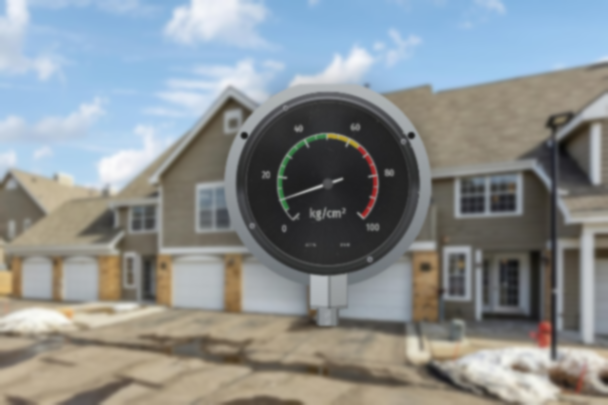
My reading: 10,kg/cm²
